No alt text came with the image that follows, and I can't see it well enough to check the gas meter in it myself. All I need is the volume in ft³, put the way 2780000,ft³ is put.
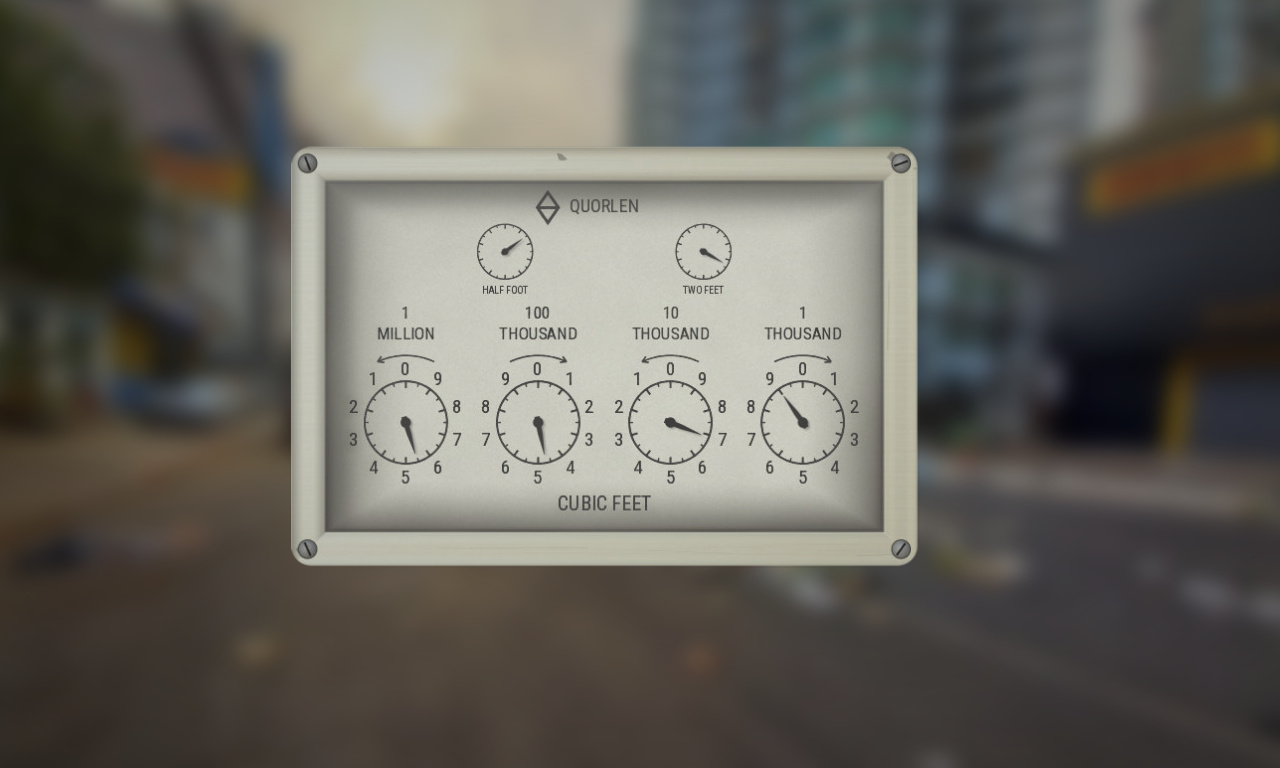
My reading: 546900,ft³
